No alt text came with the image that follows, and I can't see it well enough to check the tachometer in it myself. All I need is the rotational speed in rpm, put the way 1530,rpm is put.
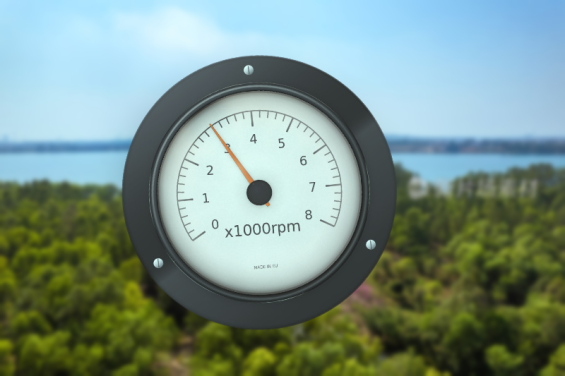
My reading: 3000,rpm
